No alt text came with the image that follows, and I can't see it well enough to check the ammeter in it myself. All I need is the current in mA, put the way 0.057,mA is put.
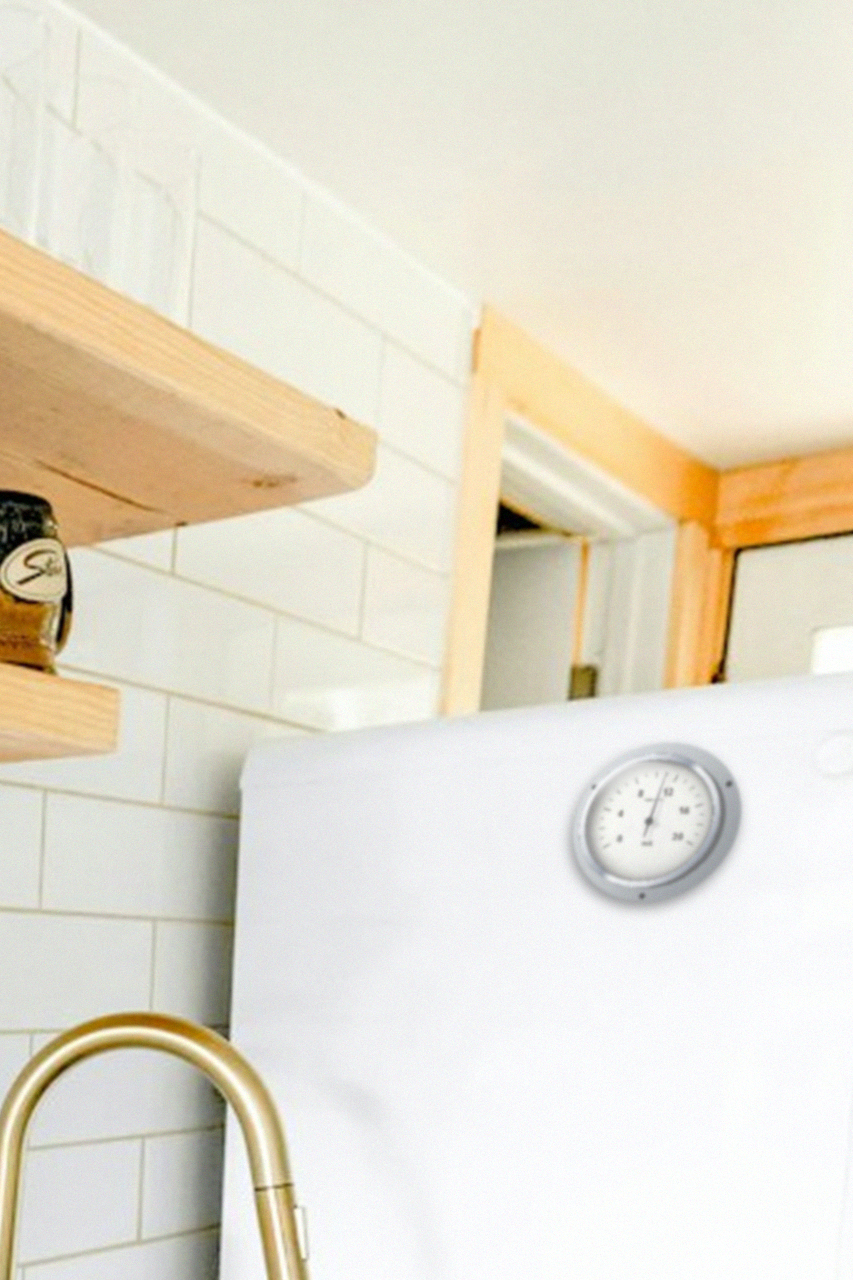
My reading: 11,mA
